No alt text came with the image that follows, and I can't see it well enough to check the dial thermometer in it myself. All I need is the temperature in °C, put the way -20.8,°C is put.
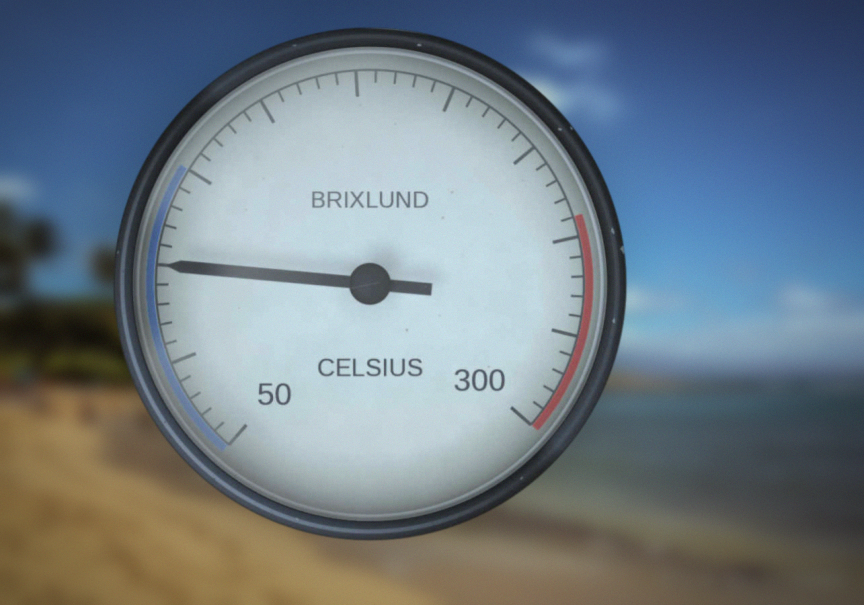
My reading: 100,°C
